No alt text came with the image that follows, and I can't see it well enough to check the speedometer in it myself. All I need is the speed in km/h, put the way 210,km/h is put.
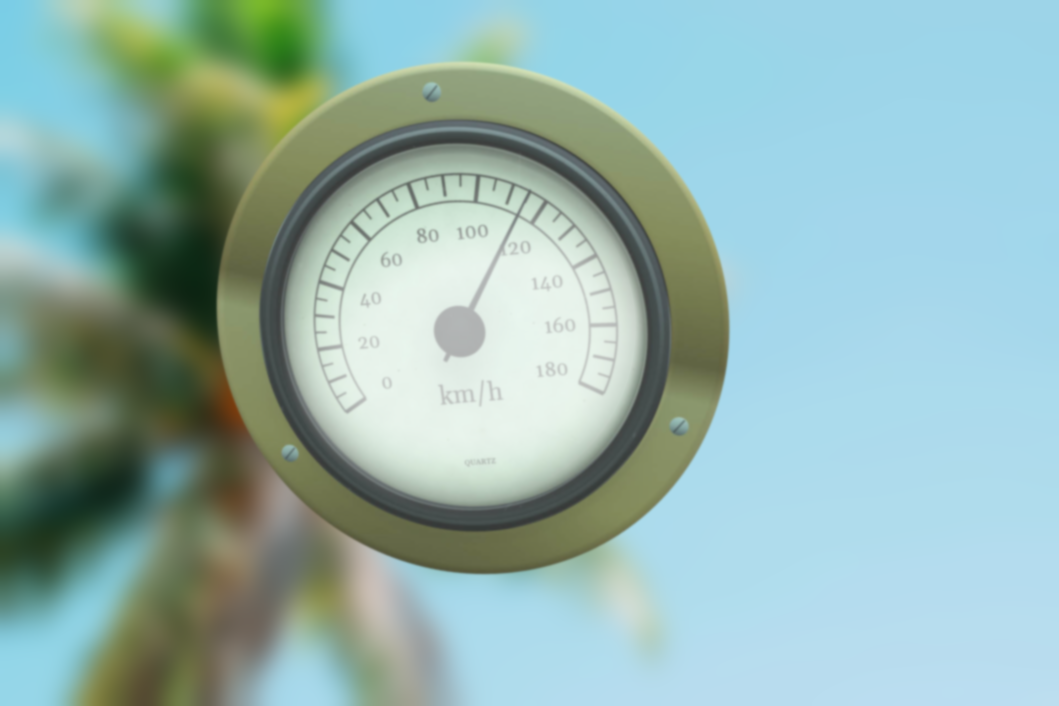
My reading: 115,km/h
